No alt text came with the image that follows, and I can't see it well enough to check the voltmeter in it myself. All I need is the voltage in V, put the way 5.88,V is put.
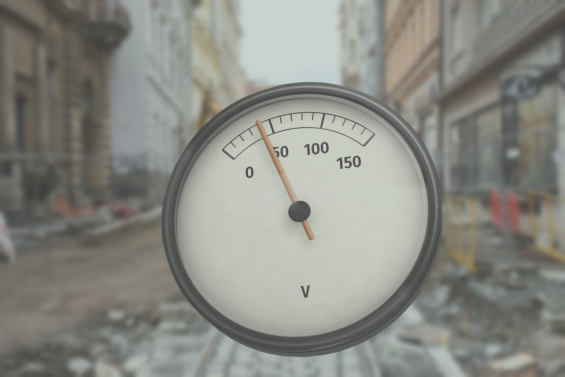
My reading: 40,V
